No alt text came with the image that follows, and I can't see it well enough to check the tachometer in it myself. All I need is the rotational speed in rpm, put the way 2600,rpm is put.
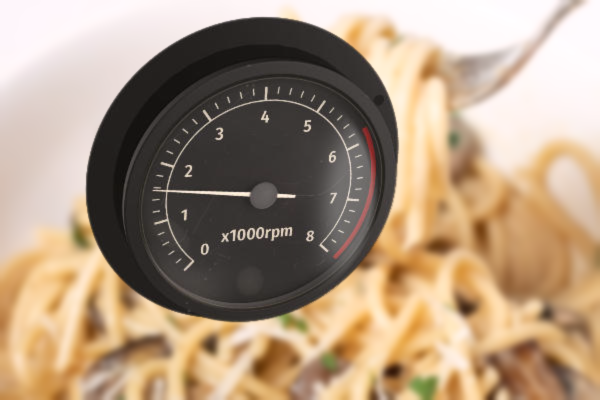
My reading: 1600,rpm
